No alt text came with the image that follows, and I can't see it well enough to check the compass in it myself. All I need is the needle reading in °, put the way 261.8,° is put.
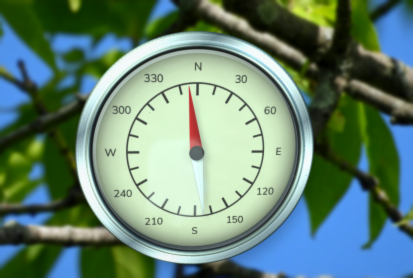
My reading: 352.5,°
